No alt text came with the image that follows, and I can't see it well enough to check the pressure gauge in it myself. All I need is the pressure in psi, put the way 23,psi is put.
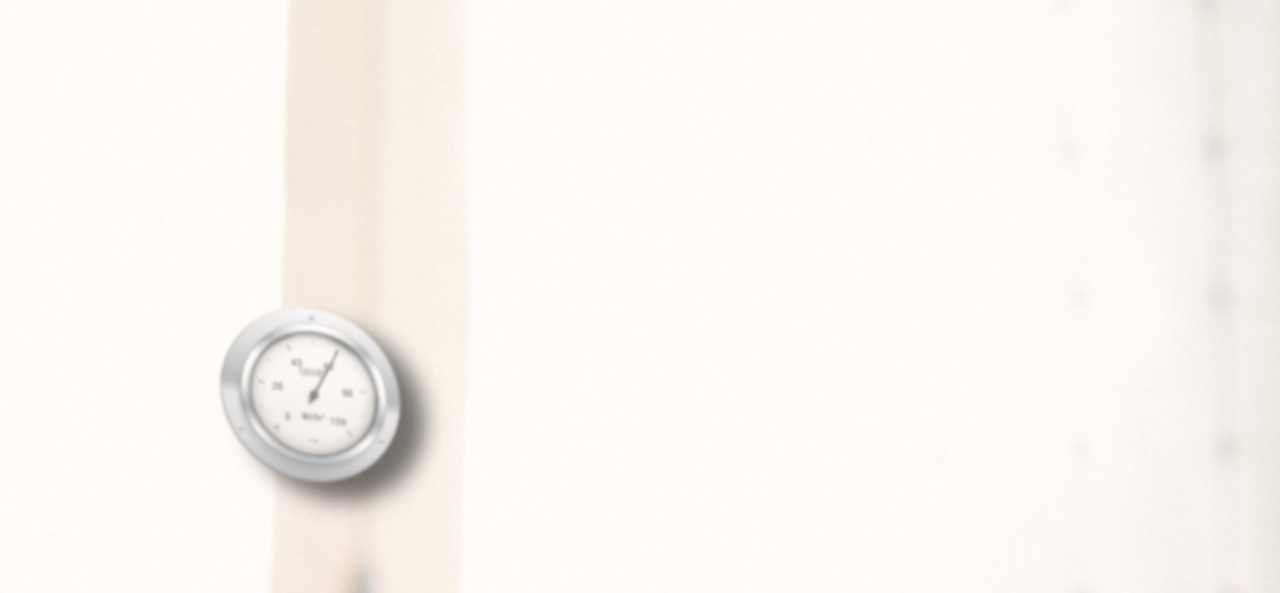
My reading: 60,psi
